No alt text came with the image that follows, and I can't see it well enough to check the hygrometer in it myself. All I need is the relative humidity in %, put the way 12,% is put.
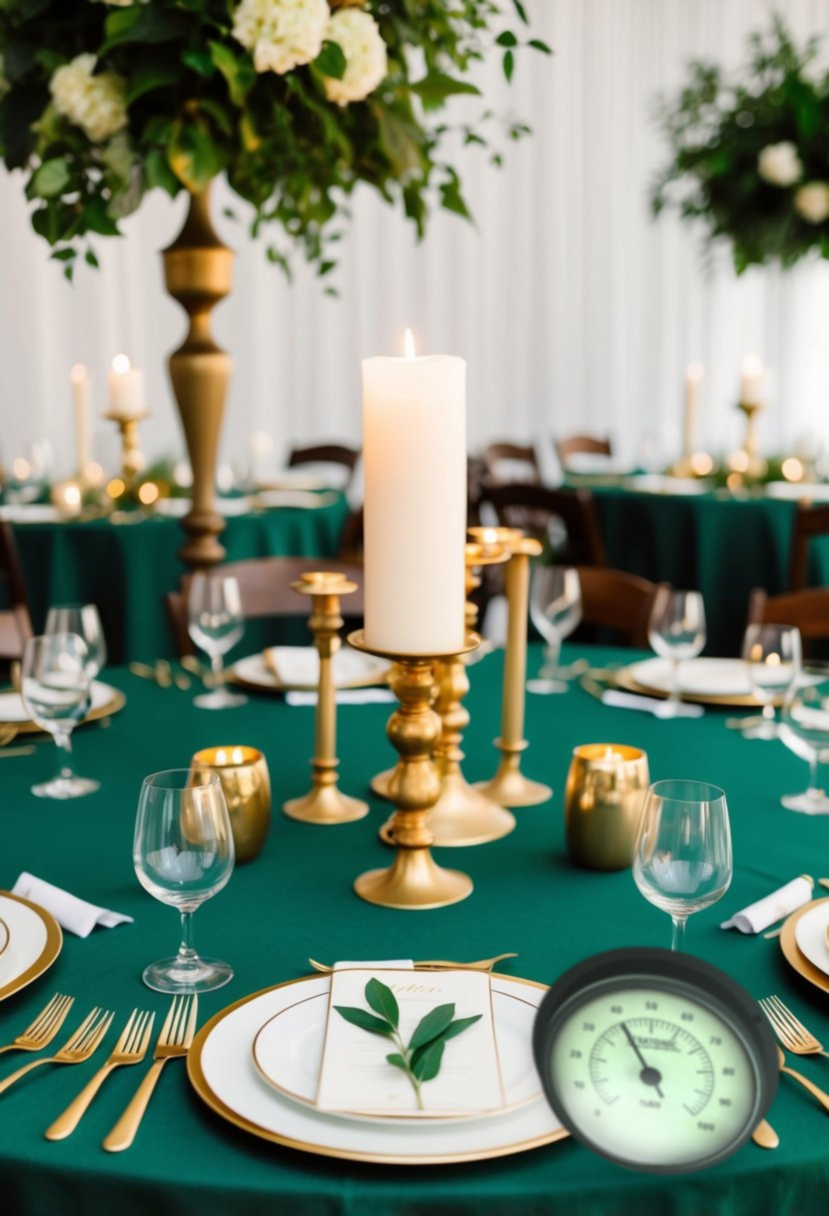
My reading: 40,%
